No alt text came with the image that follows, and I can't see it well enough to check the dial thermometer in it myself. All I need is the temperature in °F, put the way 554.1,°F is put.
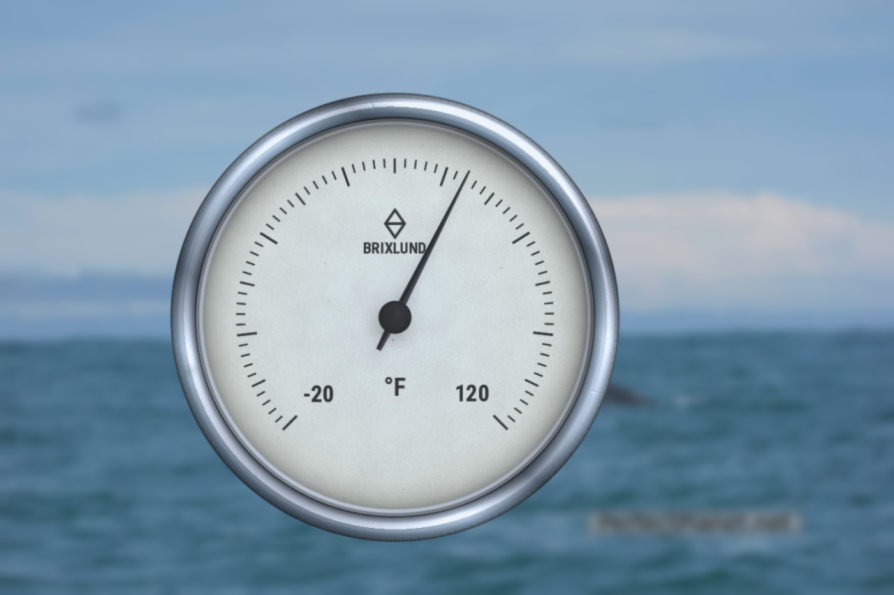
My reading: 64,°F
